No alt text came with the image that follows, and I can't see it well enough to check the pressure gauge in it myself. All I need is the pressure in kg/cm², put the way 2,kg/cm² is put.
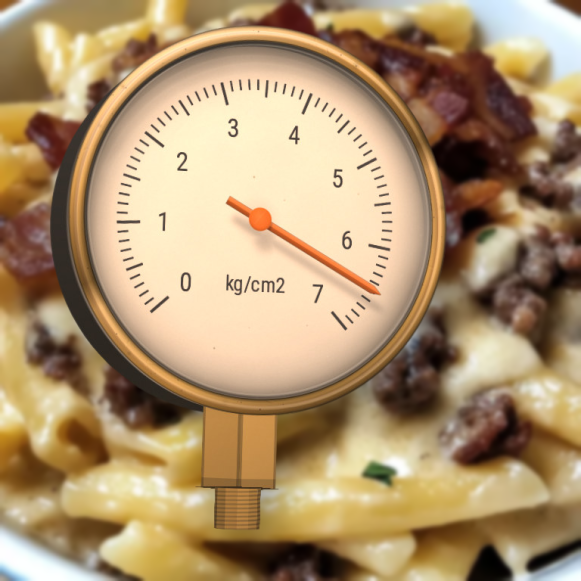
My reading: 6.5,kg/cm²
